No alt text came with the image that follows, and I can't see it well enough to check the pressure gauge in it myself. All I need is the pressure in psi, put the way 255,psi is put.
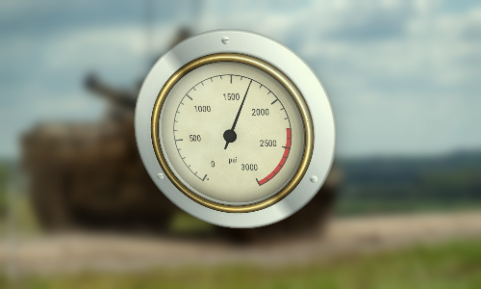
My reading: 1700,psi
